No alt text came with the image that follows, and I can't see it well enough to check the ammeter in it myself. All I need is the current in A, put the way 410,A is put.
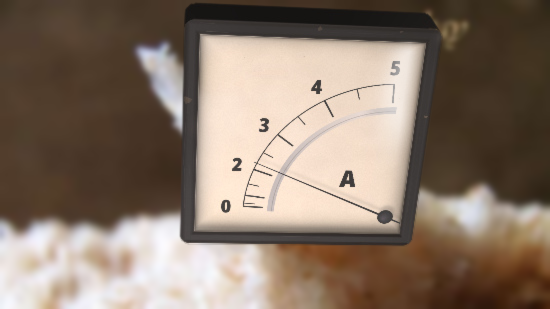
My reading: 2.25,A
